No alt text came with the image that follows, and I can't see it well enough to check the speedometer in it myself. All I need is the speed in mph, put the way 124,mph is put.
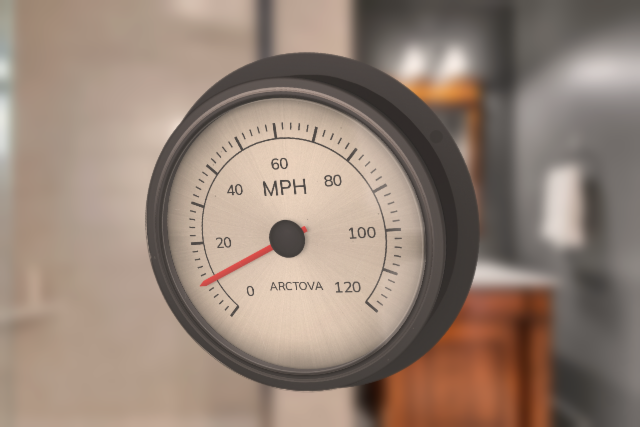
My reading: 10,mph
